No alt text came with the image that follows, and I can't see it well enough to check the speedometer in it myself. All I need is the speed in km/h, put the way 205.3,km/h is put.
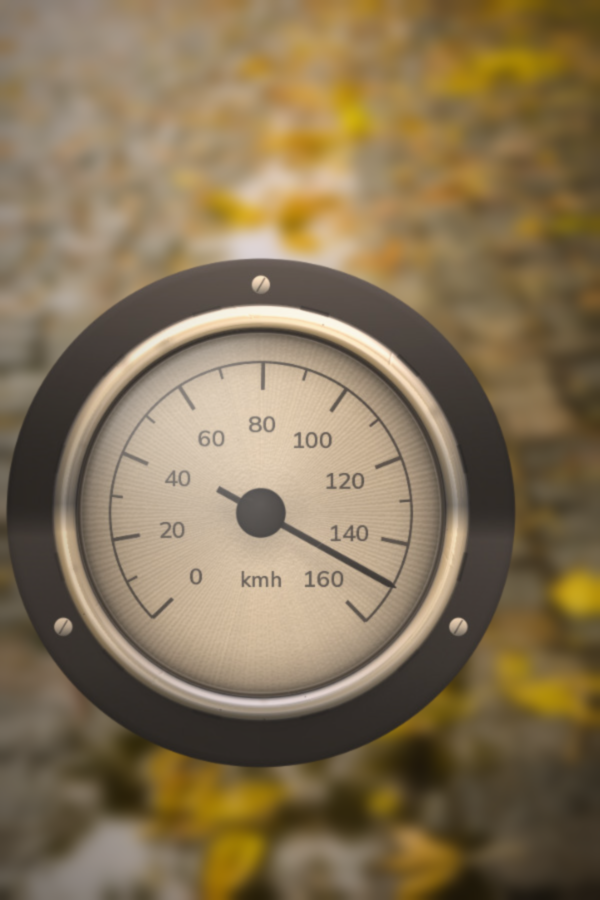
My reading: 150,km/h
